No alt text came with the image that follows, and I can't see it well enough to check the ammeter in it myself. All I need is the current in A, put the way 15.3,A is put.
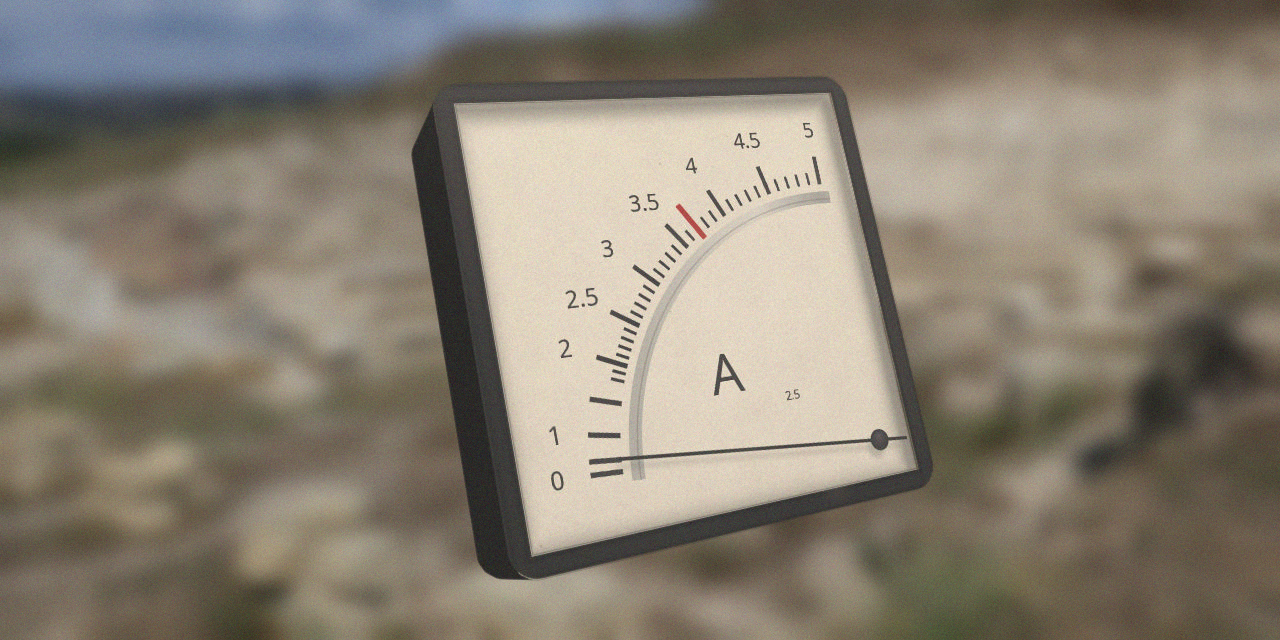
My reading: 0.5,A
